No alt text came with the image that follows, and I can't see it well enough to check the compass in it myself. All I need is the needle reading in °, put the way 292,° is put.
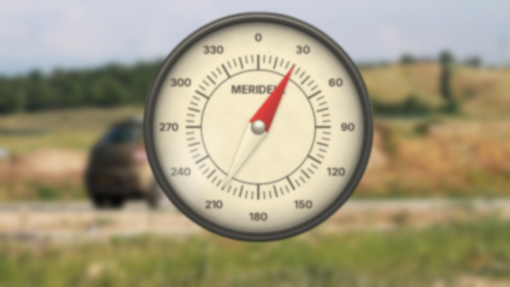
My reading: 30,°
